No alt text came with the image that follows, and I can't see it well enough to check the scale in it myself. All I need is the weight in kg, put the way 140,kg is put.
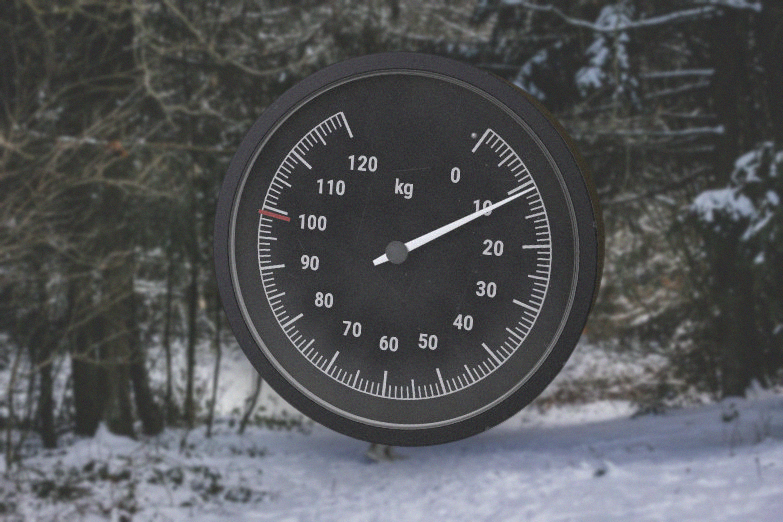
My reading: 11,kg
